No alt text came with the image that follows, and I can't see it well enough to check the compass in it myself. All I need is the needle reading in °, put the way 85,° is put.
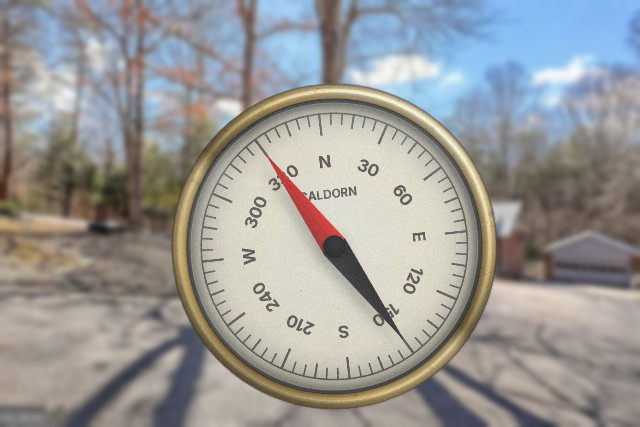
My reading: 330,°
